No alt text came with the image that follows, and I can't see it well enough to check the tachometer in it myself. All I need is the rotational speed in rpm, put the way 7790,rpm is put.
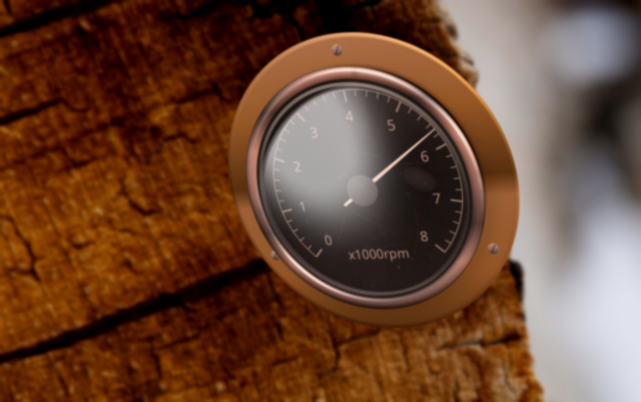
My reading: 5700,rpm
